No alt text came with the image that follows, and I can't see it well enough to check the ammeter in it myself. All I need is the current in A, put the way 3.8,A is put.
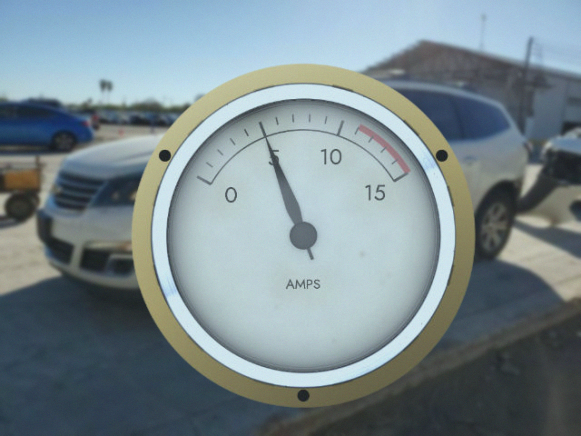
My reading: 5,A
